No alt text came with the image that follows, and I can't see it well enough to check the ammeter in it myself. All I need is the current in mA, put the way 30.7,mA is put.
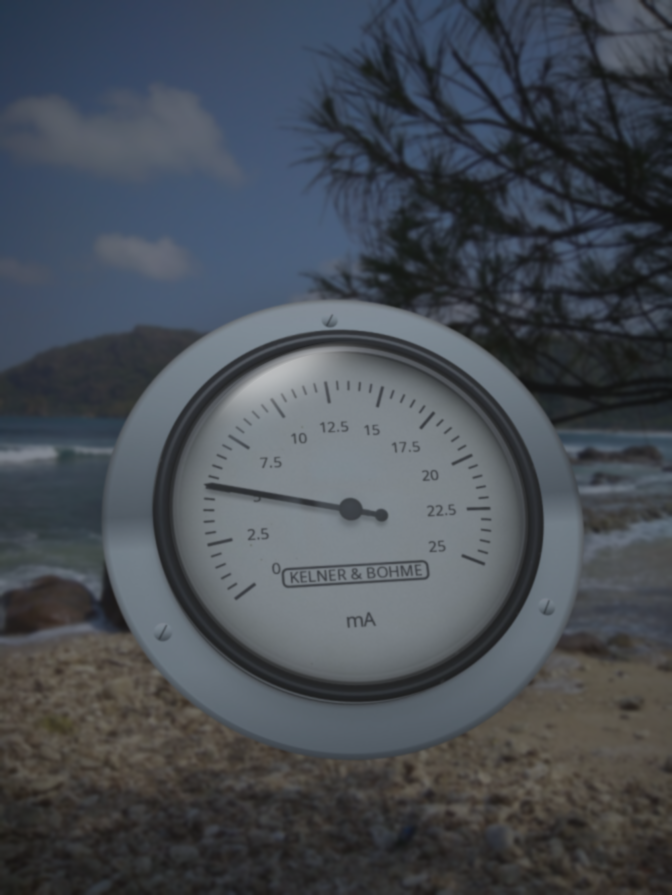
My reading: 5,mA
